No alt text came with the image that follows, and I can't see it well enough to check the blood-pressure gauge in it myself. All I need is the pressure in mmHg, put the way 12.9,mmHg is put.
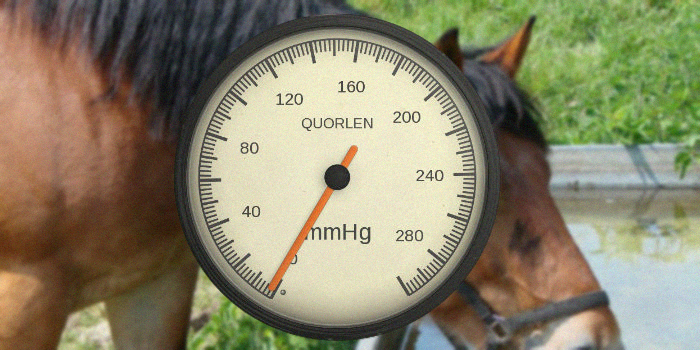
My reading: 2,mmHg
